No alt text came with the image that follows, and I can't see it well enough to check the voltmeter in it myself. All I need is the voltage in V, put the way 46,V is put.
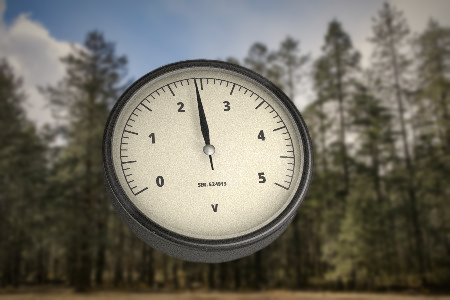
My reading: 2.4,V
